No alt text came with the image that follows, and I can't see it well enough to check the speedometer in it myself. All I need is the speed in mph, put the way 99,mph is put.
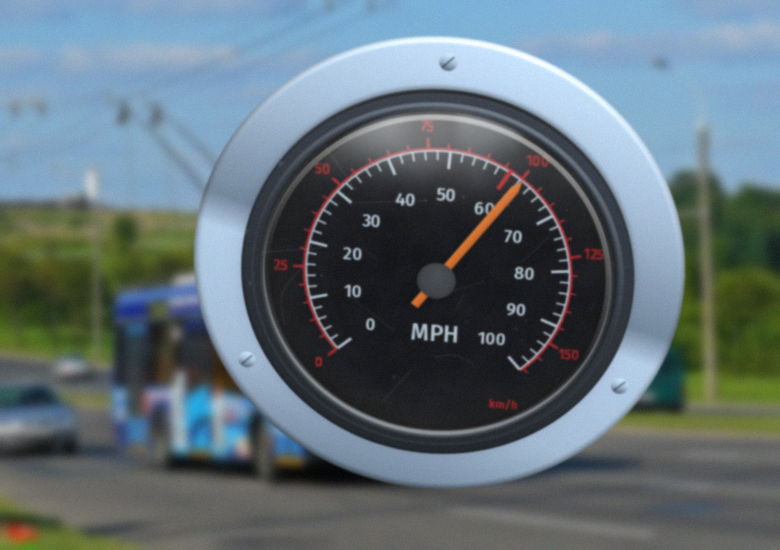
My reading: 62,mph
